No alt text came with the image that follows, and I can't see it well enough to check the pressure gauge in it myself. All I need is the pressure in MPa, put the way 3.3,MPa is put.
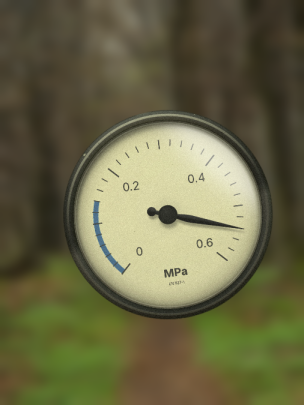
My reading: 0.54,MPa
